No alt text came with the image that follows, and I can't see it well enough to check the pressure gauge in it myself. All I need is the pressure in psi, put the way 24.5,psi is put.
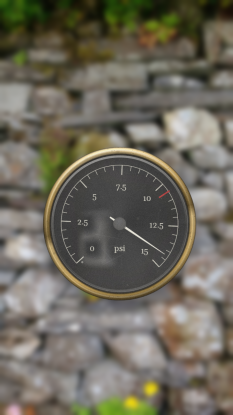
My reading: 14.25,psi
